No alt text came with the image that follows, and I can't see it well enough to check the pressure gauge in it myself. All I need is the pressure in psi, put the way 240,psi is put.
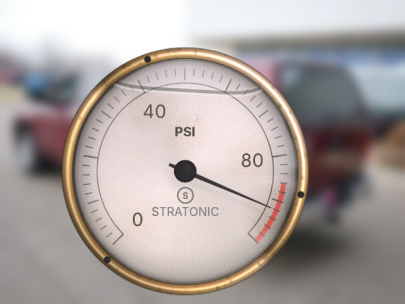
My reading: 92,psi
